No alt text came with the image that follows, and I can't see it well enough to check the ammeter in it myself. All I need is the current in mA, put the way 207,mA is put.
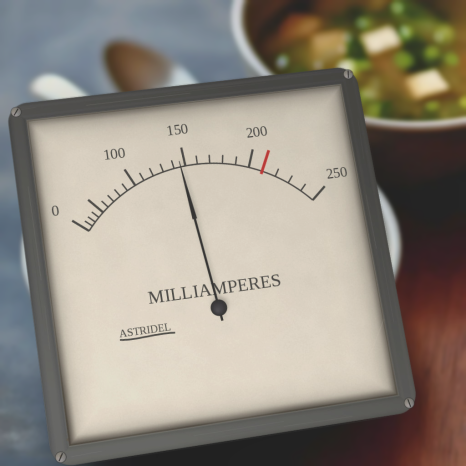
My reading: 145,mA
